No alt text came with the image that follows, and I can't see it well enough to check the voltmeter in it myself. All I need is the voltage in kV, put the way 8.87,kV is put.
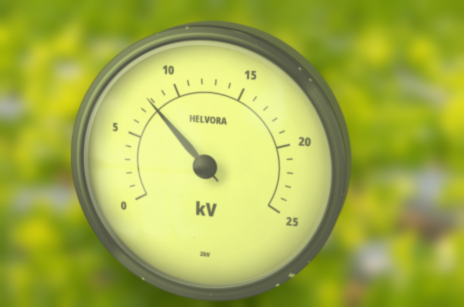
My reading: 8,kV
